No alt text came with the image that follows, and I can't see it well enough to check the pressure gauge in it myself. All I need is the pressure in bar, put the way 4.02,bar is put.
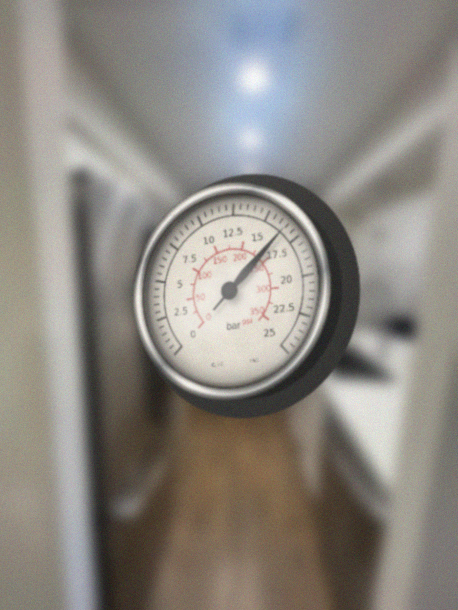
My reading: 16.5,bar
